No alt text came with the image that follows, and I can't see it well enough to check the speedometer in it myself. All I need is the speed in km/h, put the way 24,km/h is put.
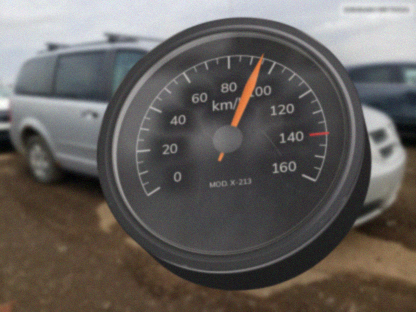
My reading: 95,km/h
